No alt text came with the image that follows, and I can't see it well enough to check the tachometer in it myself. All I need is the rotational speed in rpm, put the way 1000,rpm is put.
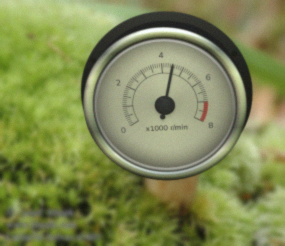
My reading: 4500,rpm
